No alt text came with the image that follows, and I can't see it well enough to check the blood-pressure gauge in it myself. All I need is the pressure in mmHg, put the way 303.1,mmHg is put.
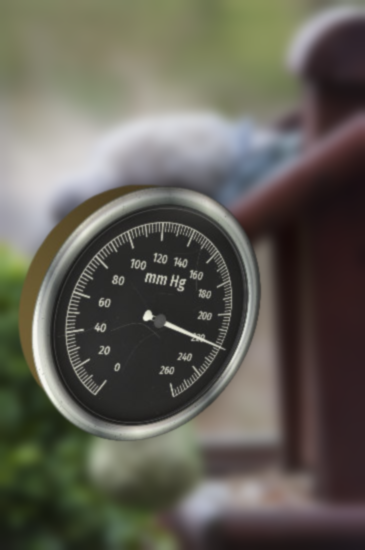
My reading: 220,mmHg
